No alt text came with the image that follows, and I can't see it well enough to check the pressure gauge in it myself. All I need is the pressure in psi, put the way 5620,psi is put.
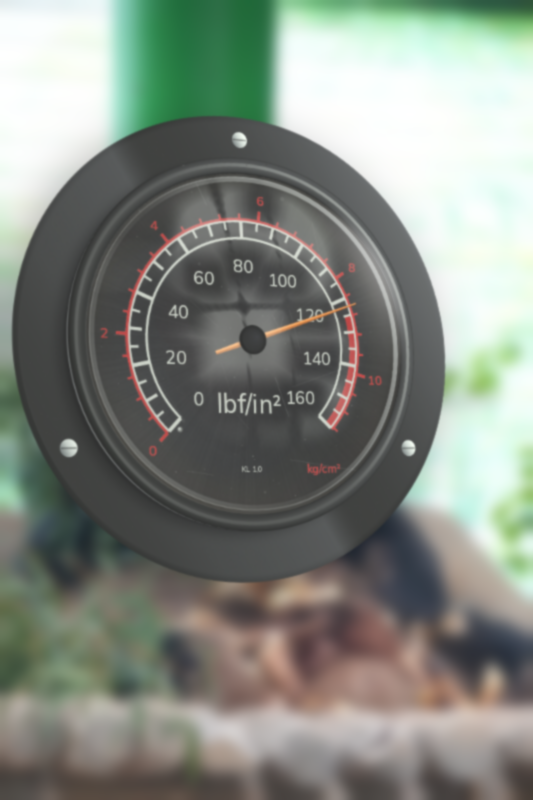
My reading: 122.5,psi
